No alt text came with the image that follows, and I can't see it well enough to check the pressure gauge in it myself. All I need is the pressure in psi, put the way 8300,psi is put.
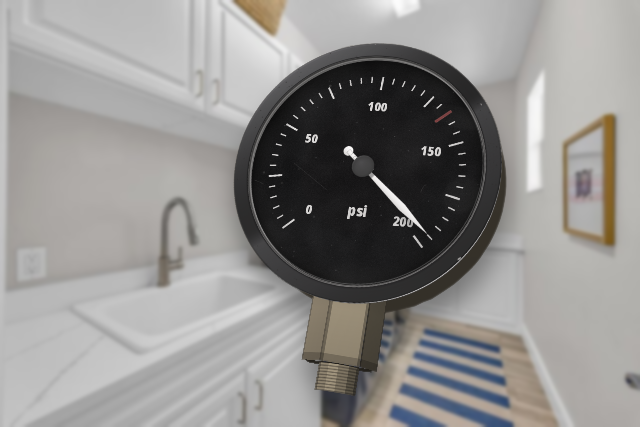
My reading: 195,psi
